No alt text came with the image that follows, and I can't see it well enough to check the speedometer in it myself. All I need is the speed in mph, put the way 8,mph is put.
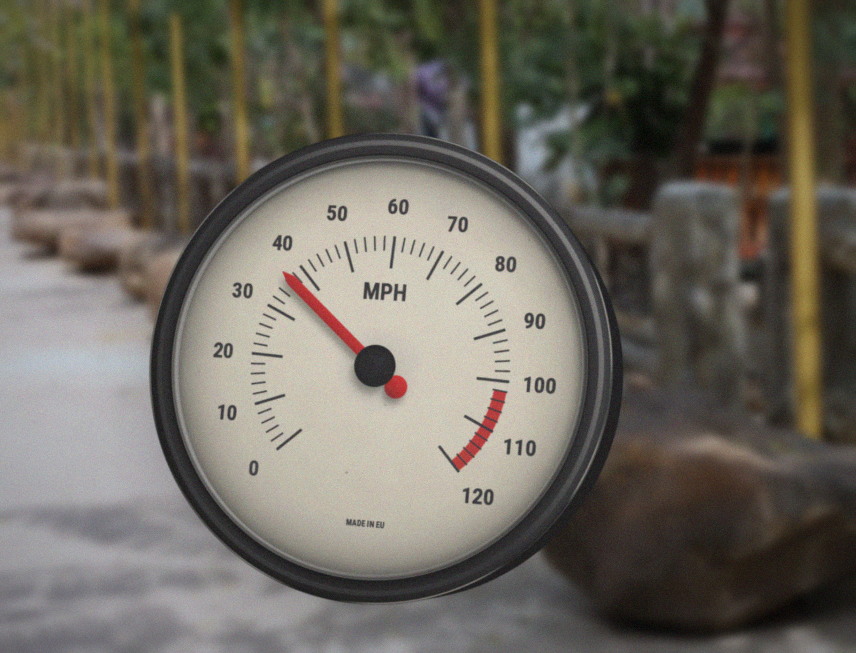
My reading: 37,mph
